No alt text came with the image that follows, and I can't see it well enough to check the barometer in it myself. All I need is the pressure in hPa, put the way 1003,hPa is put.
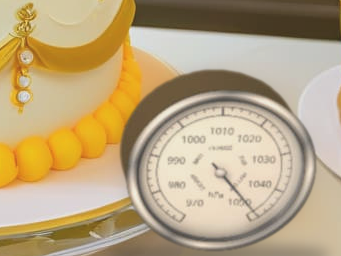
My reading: 1048,hPa
